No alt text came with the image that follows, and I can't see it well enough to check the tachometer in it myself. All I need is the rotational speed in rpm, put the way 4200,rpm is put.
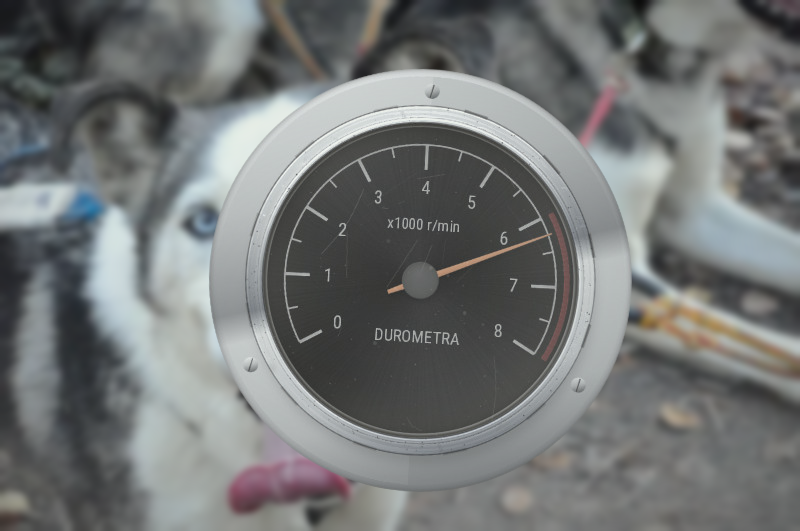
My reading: 6250,rpm
